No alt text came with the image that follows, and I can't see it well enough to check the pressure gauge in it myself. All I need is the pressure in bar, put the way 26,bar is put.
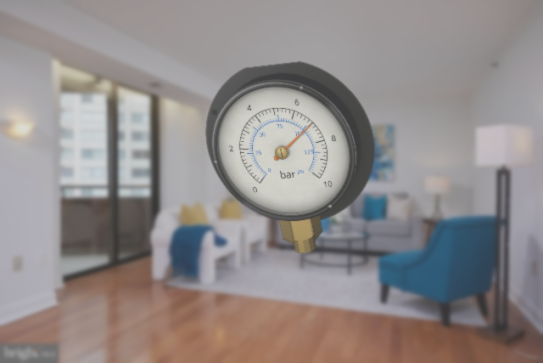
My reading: 7,bar
